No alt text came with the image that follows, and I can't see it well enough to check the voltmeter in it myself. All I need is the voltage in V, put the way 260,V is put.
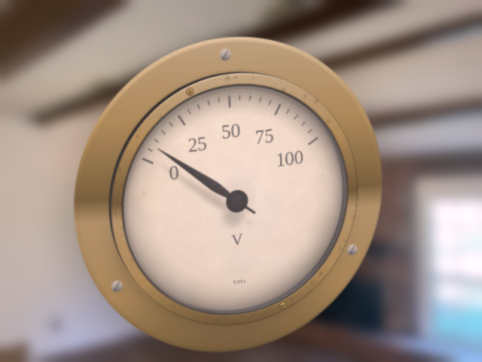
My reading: 7.5,V
